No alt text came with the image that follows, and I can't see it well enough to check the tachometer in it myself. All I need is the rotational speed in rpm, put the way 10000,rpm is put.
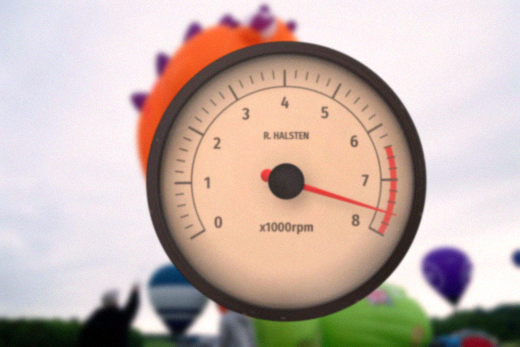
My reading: 7600,rpm
